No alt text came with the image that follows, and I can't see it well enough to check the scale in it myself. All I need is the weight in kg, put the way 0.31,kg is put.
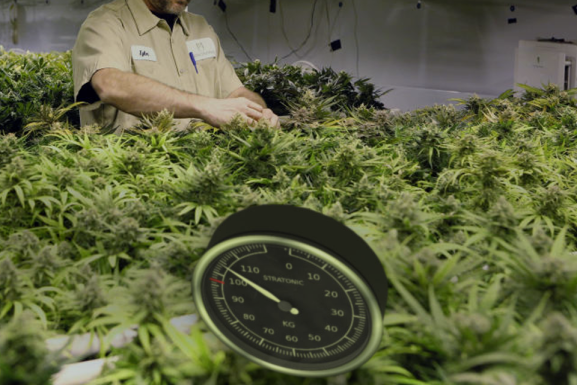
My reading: 105,kg
